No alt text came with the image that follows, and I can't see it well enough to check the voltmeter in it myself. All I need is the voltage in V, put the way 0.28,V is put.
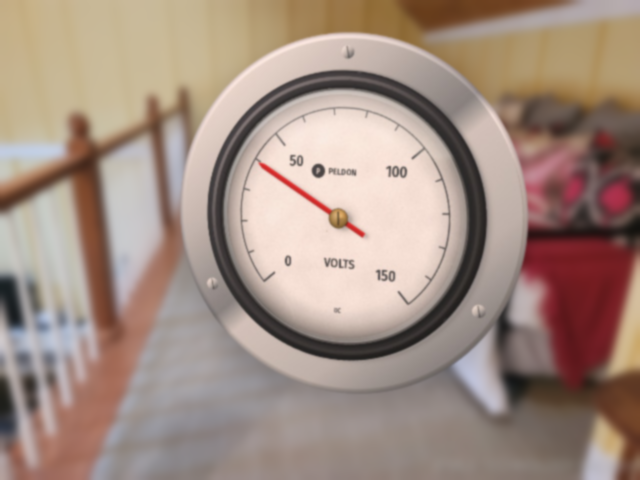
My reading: 40,V
